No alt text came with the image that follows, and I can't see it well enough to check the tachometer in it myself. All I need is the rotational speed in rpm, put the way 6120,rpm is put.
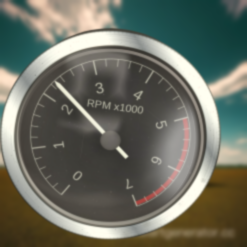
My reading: 2300,rpm
